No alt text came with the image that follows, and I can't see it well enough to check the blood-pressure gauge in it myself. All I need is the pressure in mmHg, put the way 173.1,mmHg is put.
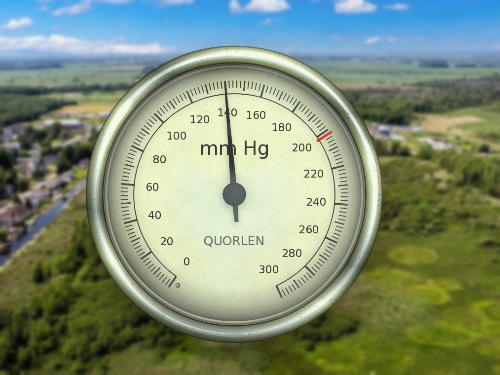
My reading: 140,mmHg
